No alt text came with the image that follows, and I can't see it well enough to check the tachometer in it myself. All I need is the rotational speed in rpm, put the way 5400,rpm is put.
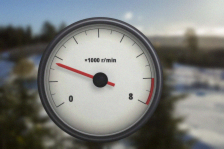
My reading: 1750,rpm
